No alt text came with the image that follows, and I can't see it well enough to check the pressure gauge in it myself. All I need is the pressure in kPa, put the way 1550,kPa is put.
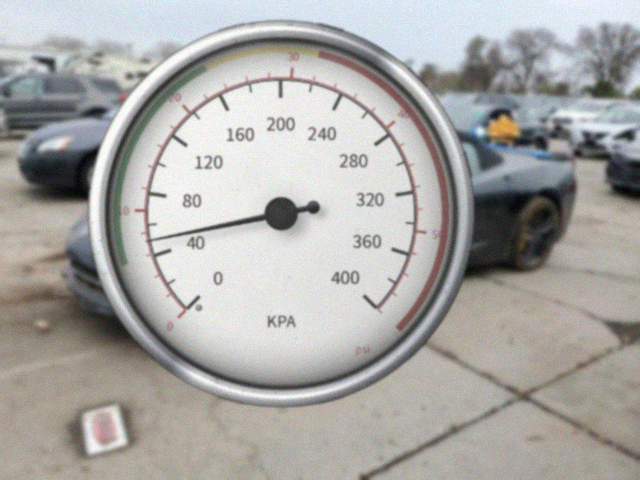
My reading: 50,kPa
